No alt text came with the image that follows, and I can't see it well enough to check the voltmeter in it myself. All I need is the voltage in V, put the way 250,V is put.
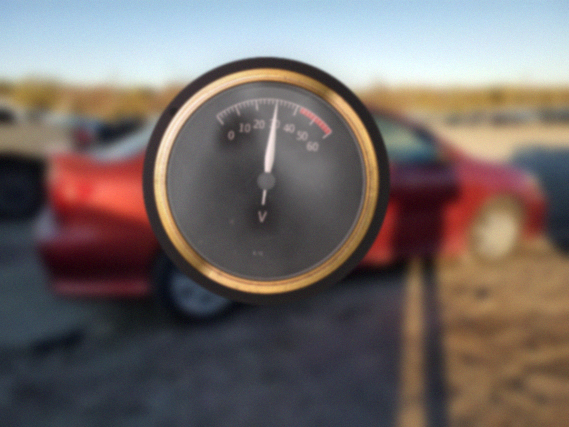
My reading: 30,V
